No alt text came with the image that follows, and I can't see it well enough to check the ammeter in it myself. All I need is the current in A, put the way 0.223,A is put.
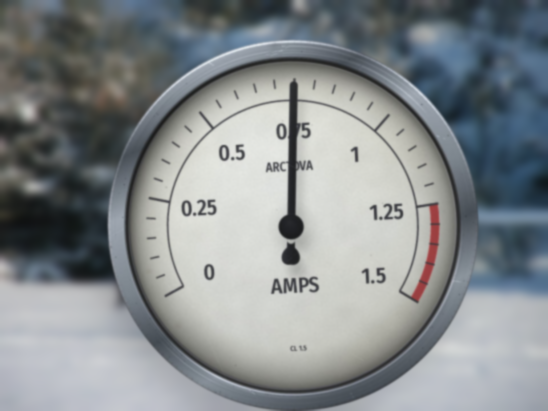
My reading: 0.75,A
